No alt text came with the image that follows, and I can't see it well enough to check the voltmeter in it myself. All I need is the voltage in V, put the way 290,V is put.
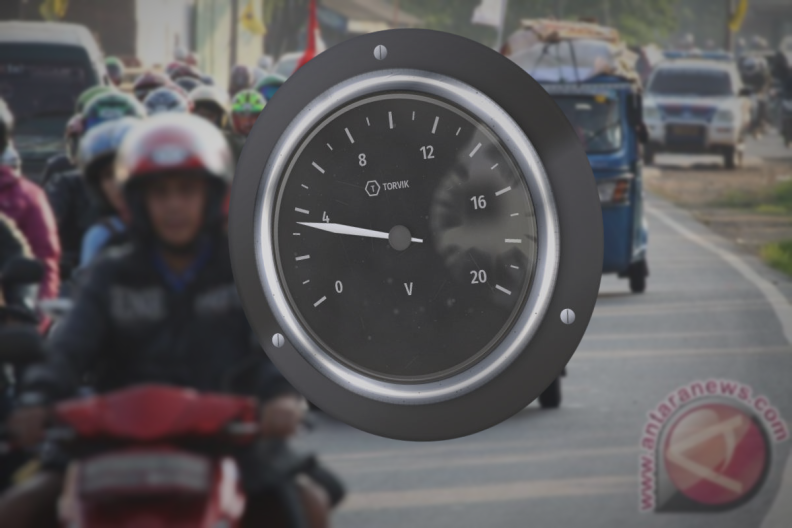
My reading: 3.5,V
